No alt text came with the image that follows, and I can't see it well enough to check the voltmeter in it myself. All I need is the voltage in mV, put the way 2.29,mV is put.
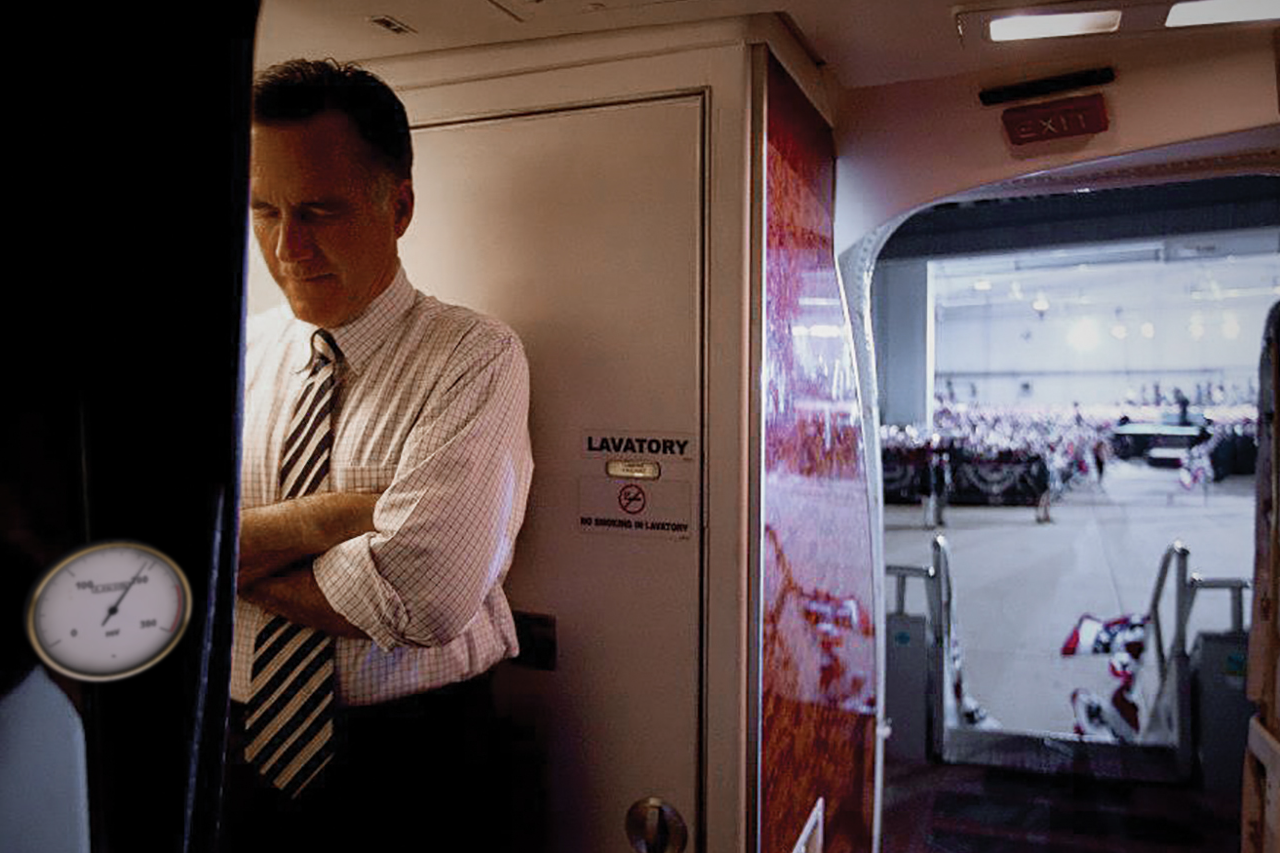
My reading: 190,mV
